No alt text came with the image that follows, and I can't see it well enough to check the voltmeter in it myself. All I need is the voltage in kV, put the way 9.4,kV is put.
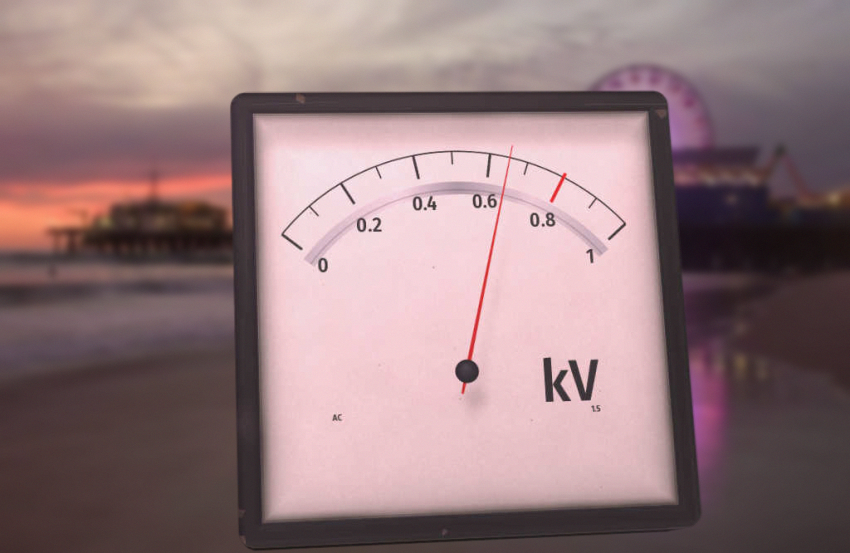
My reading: 0.65,kV
